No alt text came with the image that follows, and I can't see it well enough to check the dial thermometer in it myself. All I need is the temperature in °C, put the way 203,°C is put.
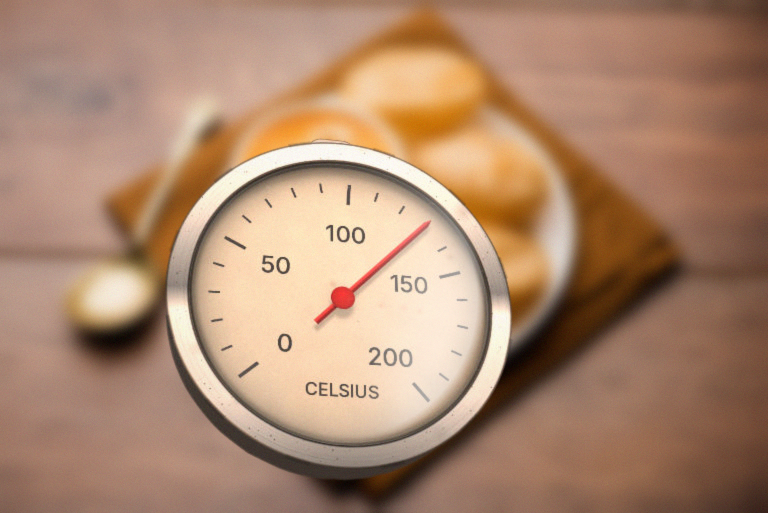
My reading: 130,°C
